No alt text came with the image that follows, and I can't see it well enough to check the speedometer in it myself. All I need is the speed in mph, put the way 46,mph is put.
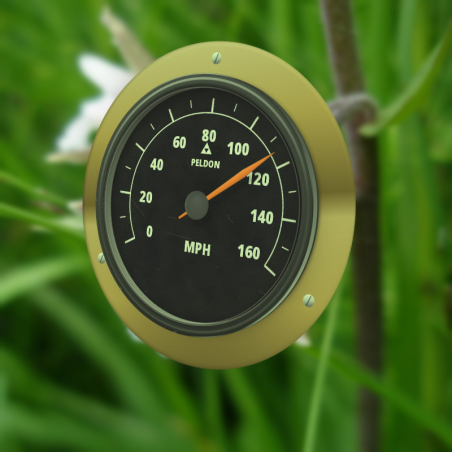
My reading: 115,mph
